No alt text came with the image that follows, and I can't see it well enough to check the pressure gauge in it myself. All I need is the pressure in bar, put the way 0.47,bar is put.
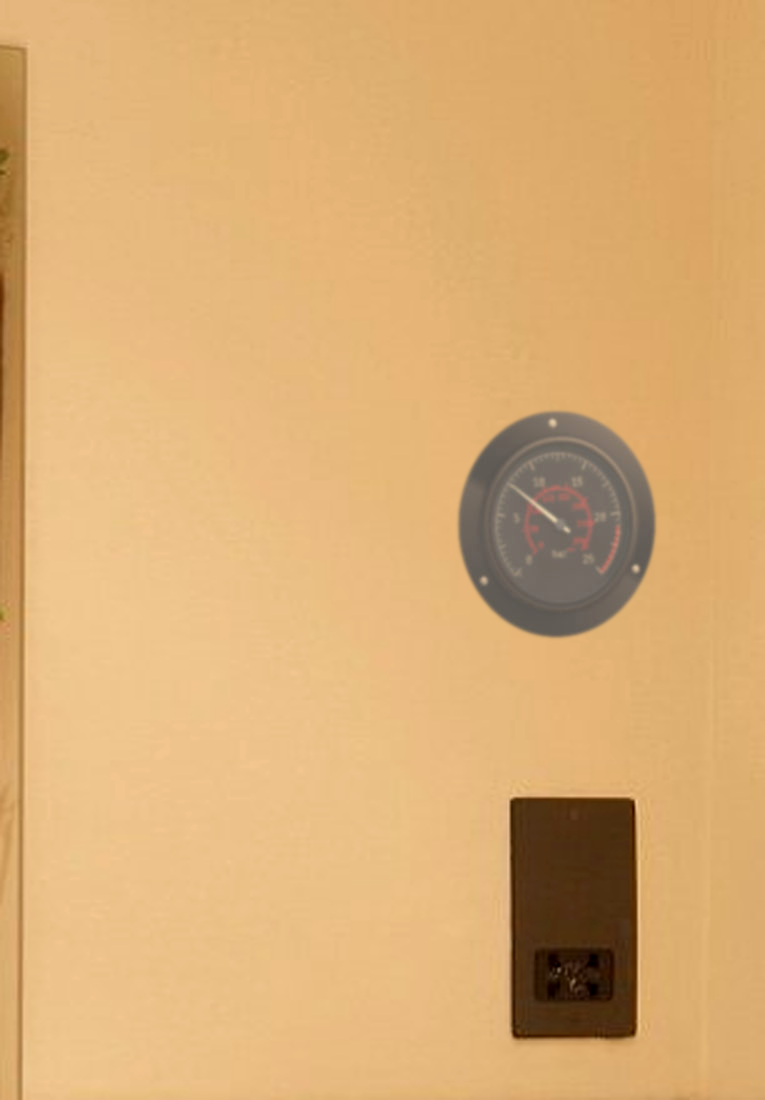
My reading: 7.5,bar
